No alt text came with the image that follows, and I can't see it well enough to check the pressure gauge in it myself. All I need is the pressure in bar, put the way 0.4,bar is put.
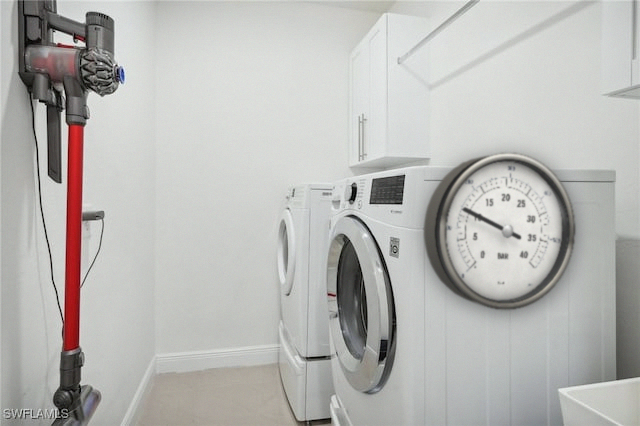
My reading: 10,bar
